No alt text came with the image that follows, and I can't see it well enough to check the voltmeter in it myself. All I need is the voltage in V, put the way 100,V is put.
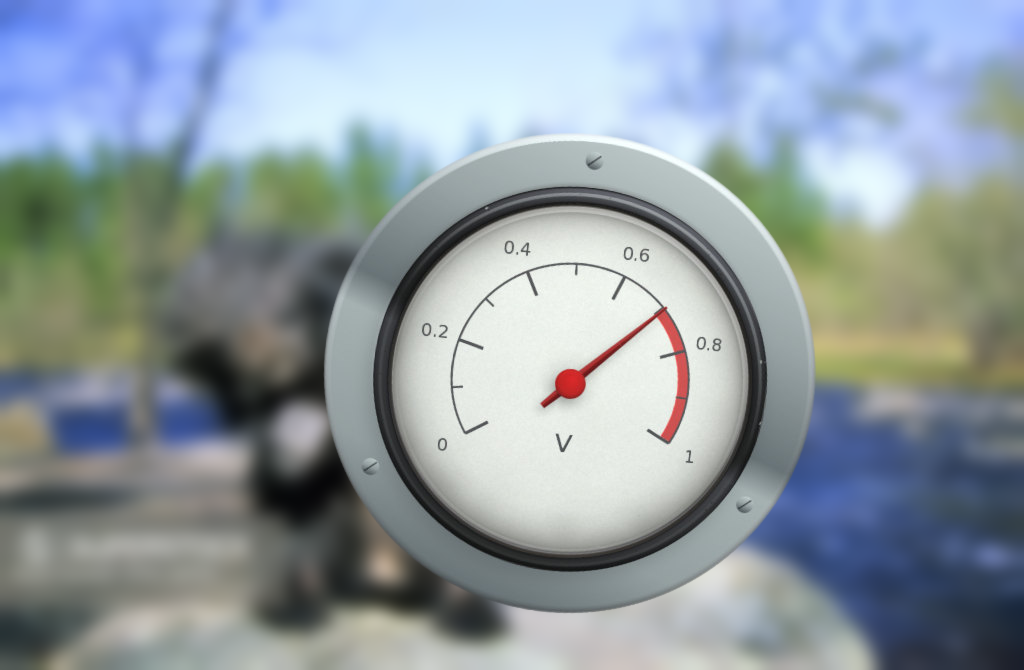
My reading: 0.7,V
